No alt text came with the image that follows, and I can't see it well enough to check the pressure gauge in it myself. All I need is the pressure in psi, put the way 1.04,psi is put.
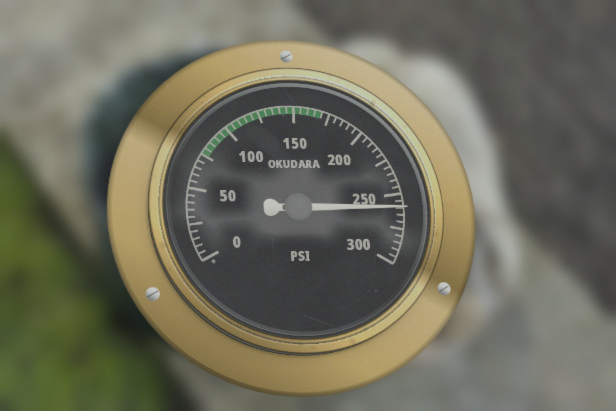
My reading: 260,psi
